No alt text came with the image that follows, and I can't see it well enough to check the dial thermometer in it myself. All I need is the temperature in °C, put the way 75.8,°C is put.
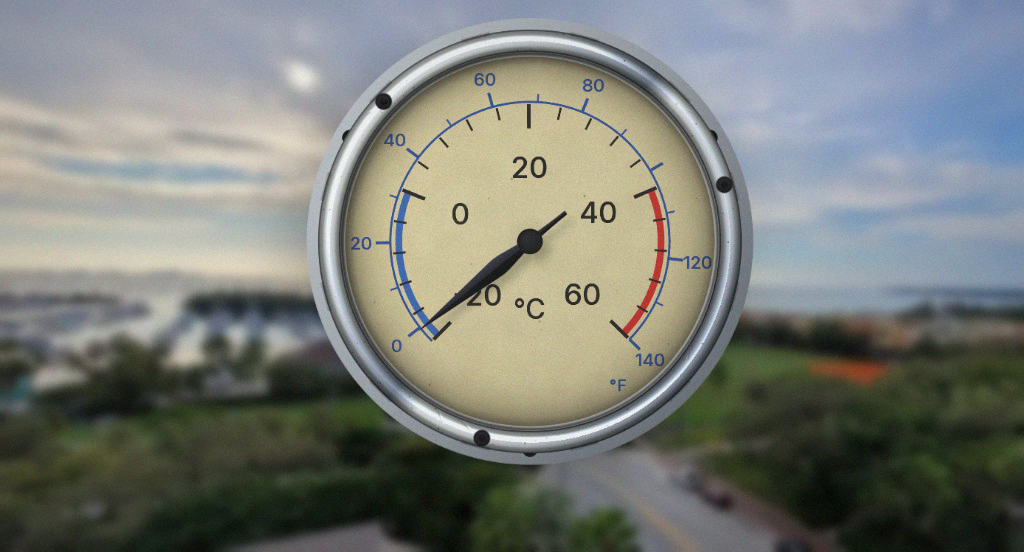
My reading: -18,°C
